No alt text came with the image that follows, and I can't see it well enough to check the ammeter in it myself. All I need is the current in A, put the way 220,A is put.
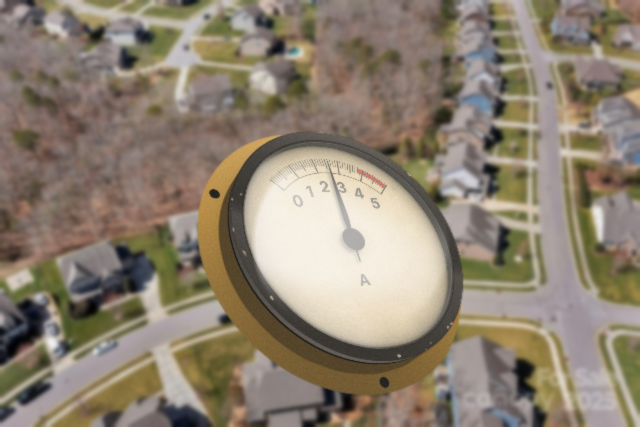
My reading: 2.5,A
